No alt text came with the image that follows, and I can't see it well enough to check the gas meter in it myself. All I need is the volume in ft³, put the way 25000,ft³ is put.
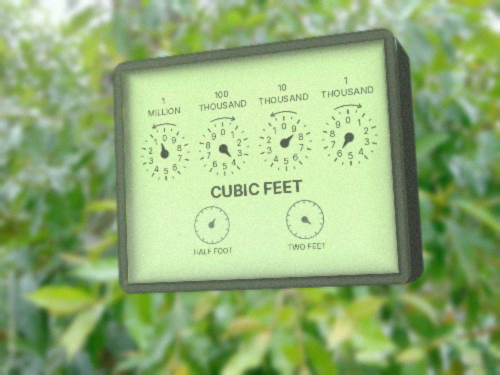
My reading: 38600,ft³
